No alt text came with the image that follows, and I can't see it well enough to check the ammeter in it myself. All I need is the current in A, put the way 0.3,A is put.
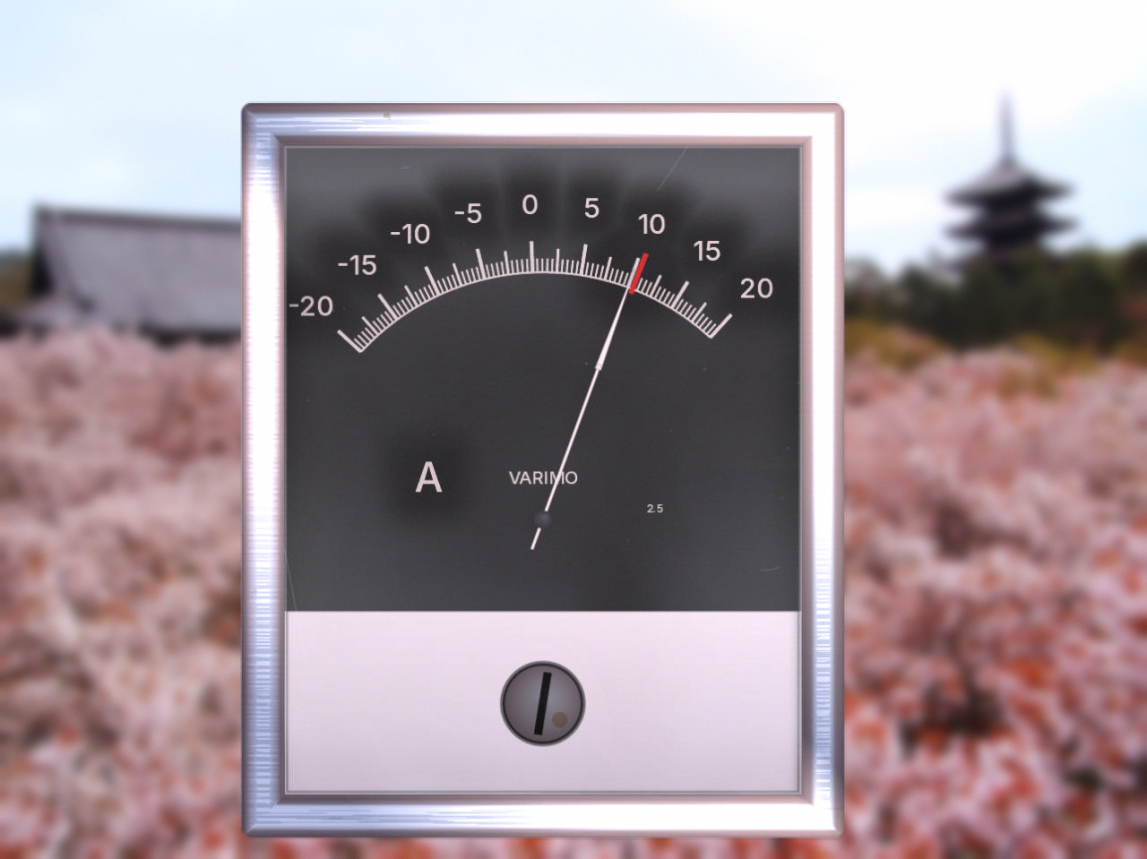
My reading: 10,A
